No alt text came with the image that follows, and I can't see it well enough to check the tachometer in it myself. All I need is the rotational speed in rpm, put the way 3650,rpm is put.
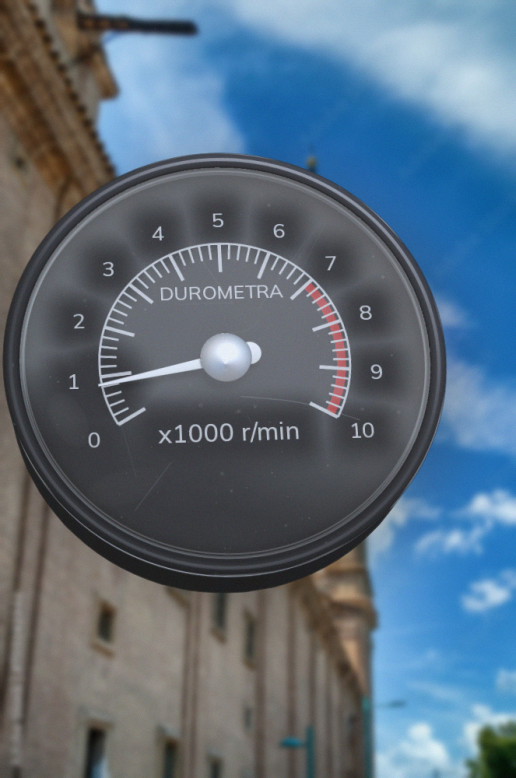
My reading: 800,rpm
